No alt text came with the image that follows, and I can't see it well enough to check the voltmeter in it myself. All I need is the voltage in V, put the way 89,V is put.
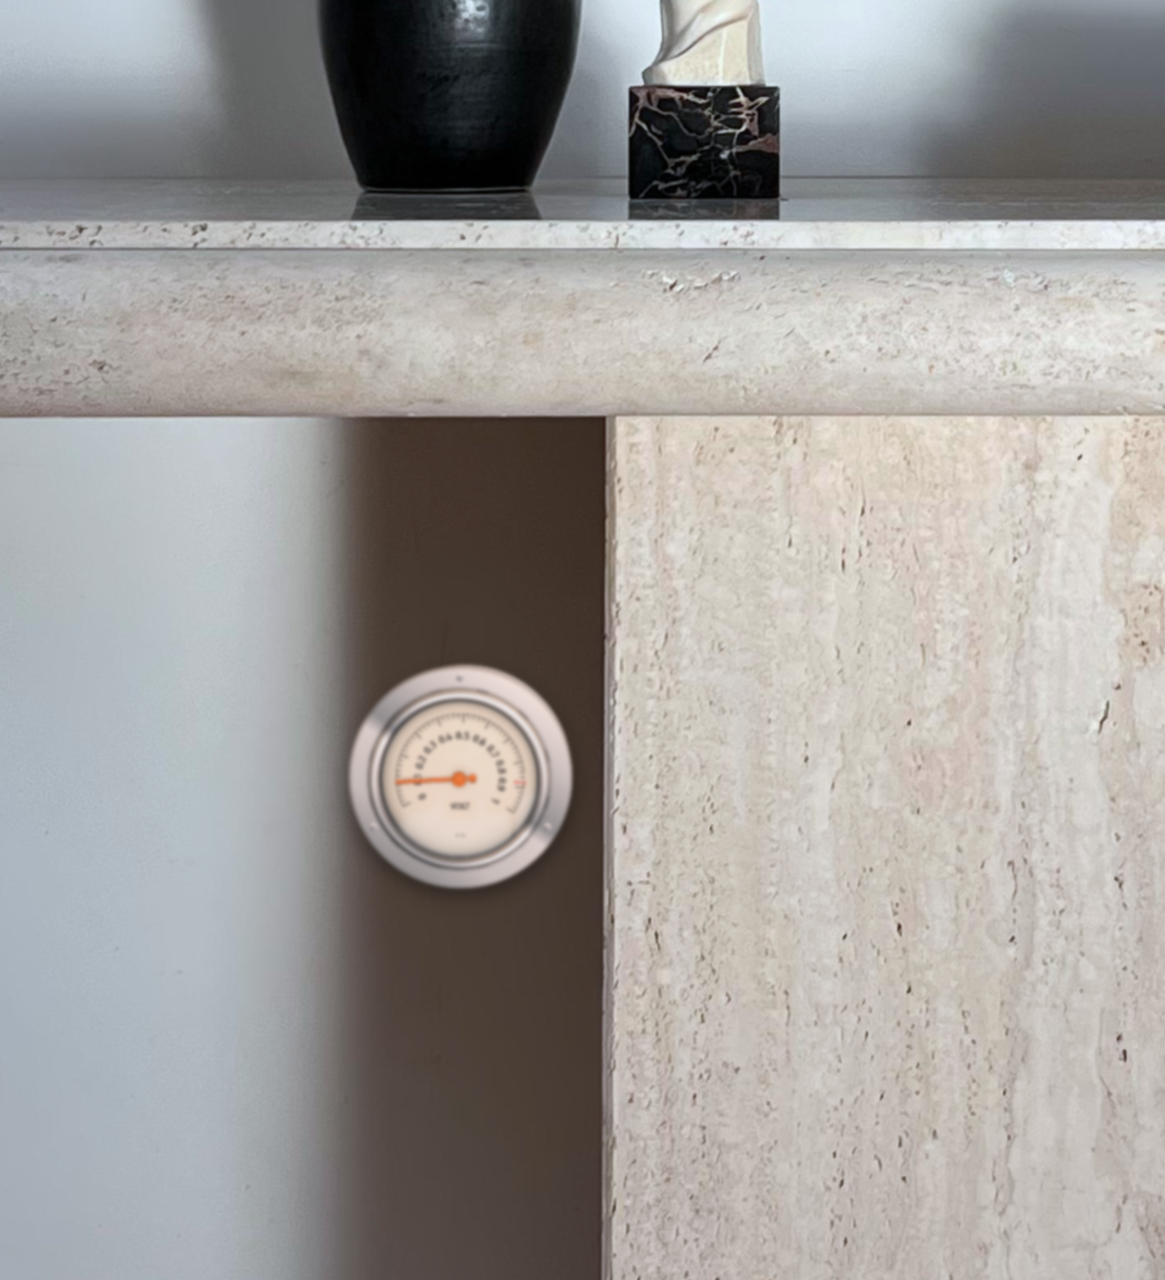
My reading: 0.1,V
